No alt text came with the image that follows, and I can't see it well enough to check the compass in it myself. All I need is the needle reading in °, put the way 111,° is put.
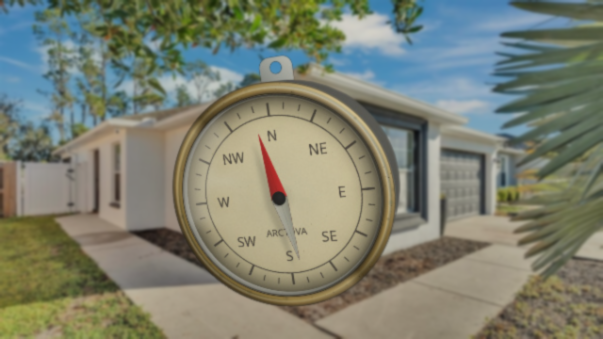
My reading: 350,°
